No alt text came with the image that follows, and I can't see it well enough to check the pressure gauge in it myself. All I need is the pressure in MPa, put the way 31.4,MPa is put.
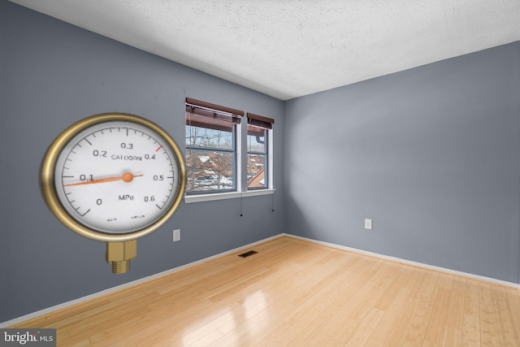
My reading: 0.08,MPa
